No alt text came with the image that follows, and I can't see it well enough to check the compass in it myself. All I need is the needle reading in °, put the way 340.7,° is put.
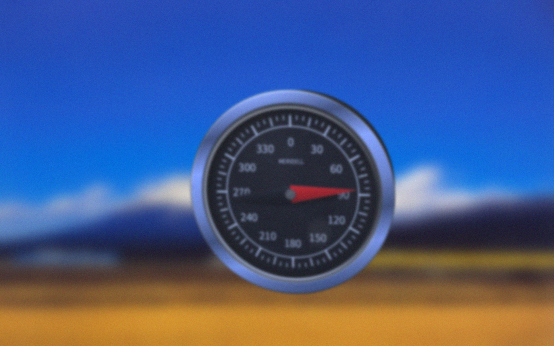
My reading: 85,°
